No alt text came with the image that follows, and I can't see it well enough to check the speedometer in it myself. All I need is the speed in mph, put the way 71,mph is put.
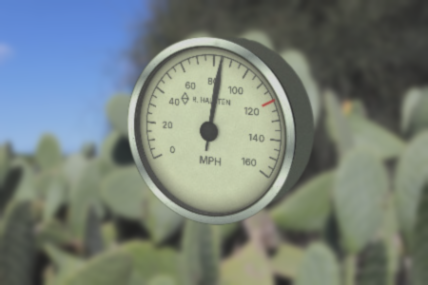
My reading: 85,mph
